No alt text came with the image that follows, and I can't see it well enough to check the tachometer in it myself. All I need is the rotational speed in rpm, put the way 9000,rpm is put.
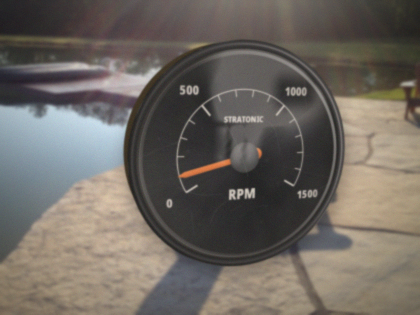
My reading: 100,rpm
